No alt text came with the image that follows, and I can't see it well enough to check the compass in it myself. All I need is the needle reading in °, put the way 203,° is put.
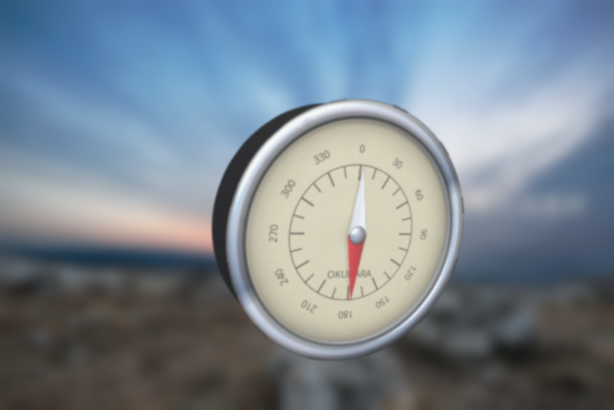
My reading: 180,°
